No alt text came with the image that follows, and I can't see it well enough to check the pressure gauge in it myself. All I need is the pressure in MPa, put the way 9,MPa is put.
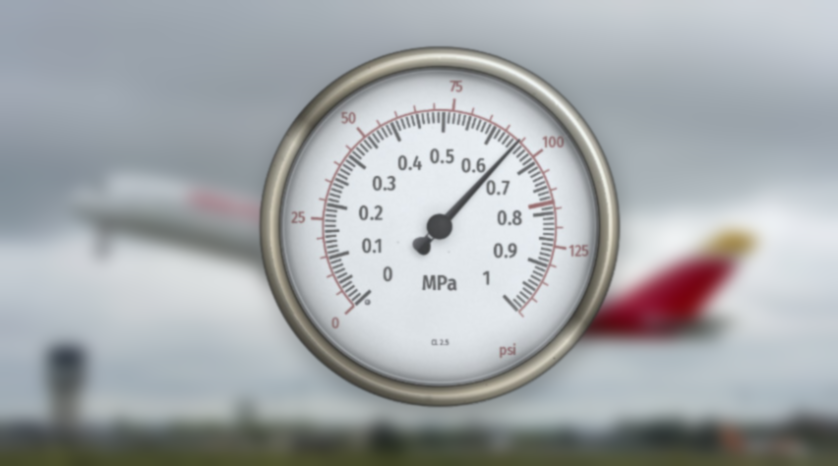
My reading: 0.65,MPa
